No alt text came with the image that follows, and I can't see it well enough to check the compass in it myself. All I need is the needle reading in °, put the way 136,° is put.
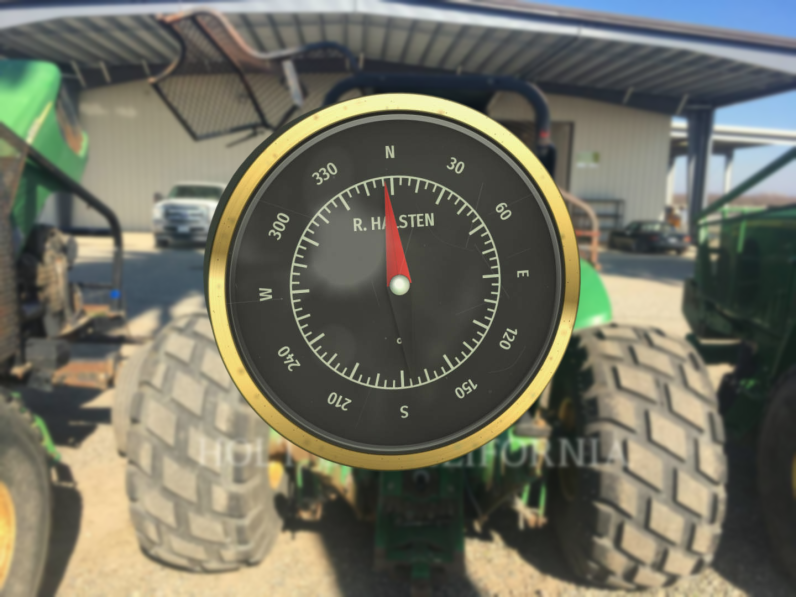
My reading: 355,°
